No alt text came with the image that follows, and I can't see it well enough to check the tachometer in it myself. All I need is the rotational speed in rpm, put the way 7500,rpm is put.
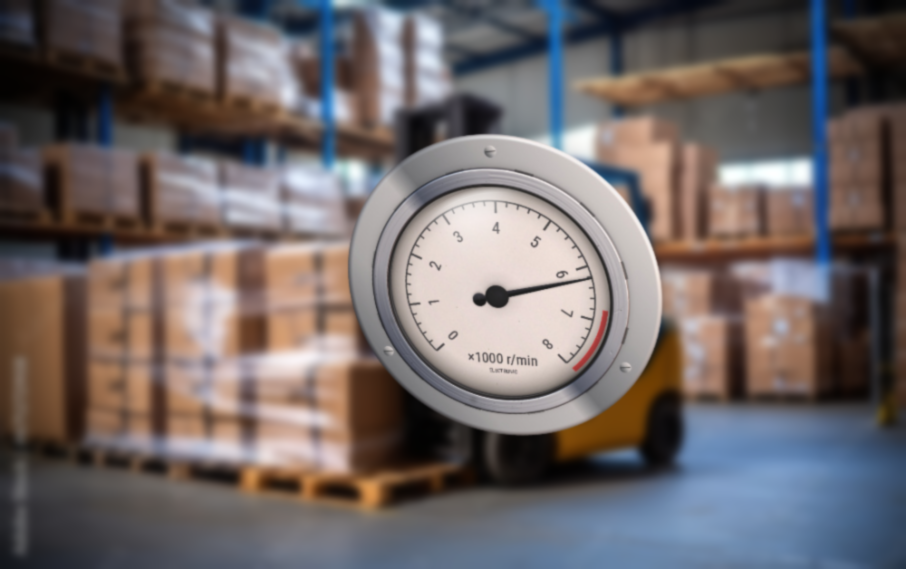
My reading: 6200,rpm
